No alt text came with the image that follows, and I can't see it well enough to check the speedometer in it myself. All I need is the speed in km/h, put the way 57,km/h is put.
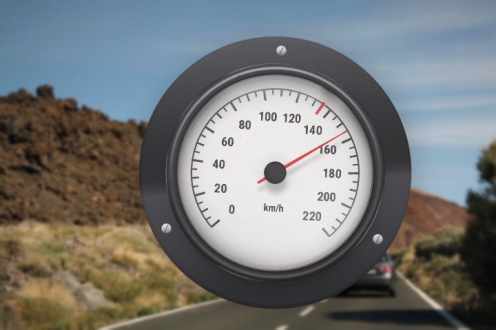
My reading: 155,km/h
